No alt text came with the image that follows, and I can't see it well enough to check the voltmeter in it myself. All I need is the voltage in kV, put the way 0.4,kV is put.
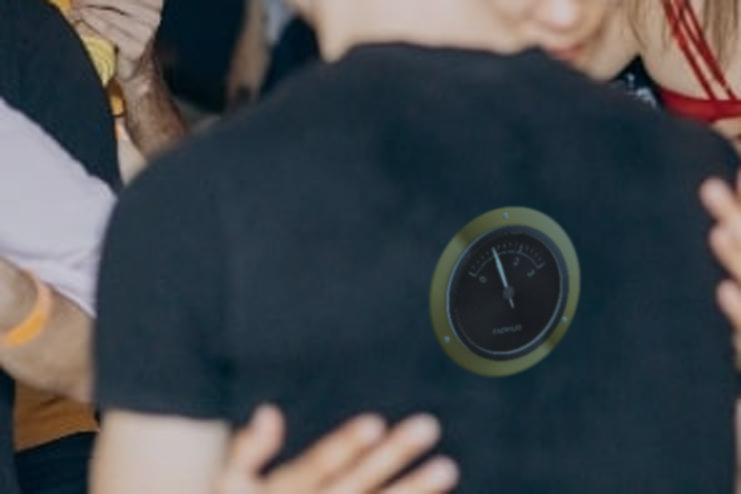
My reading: 1,kV
